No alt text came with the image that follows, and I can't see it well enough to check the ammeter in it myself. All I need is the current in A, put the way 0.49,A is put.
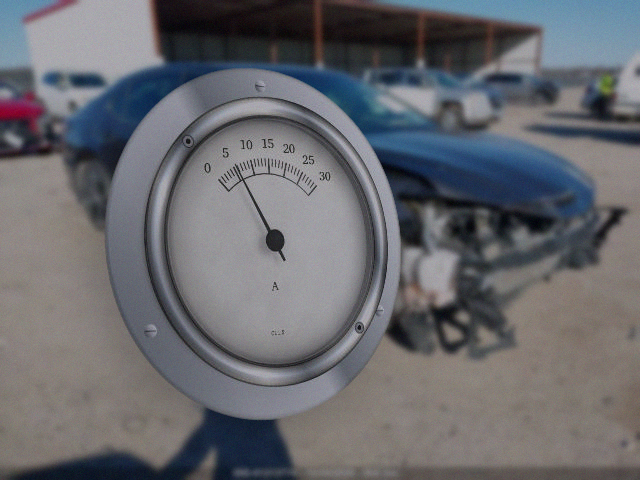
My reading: 5,A
